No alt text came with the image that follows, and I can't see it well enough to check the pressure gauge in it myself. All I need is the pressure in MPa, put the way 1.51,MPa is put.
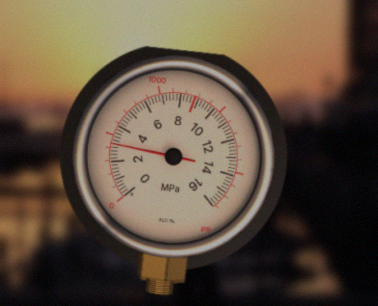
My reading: 3,MPa
